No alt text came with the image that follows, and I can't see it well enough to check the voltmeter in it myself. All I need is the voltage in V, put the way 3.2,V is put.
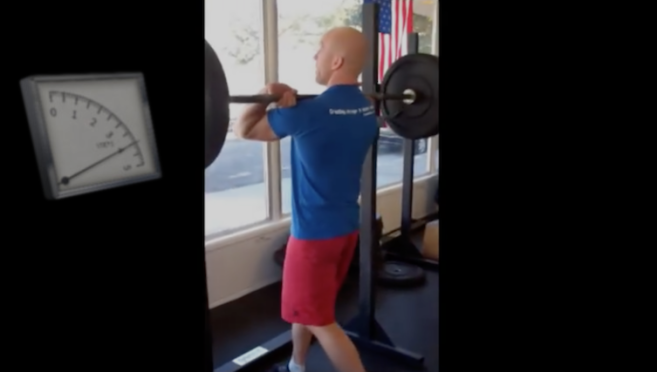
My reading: 4,V
